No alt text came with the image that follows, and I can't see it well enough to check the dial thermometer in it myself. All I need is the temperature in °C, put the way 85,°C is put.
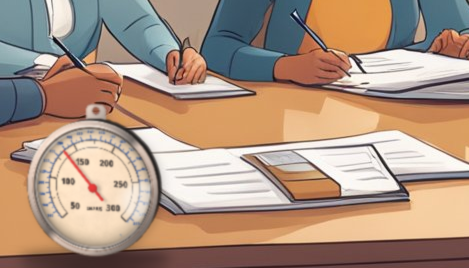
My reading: 137.5,°C
